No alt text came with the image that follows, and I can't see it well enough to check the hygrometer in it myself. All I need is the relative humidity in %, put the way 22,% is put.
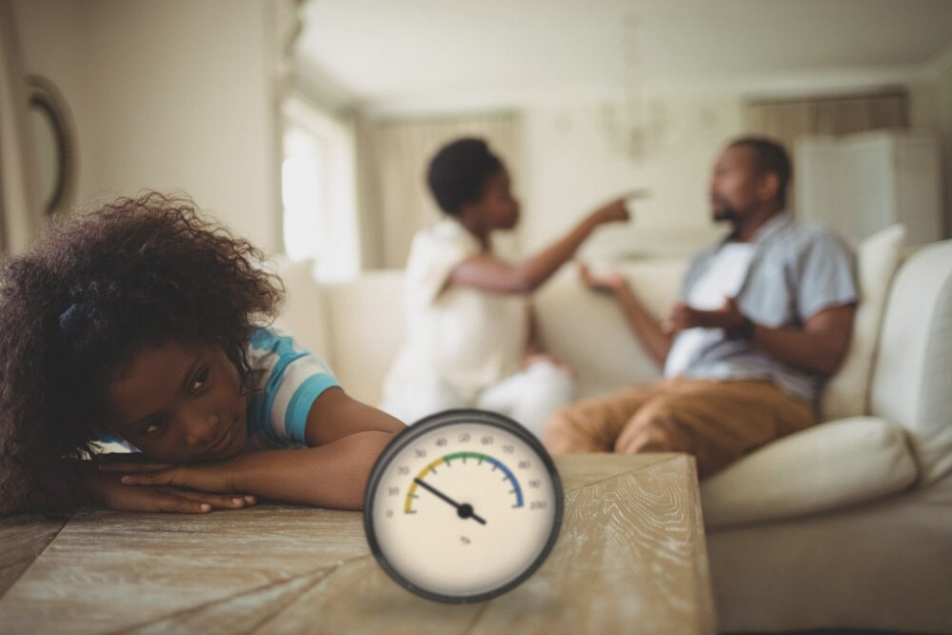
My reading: 20,%
